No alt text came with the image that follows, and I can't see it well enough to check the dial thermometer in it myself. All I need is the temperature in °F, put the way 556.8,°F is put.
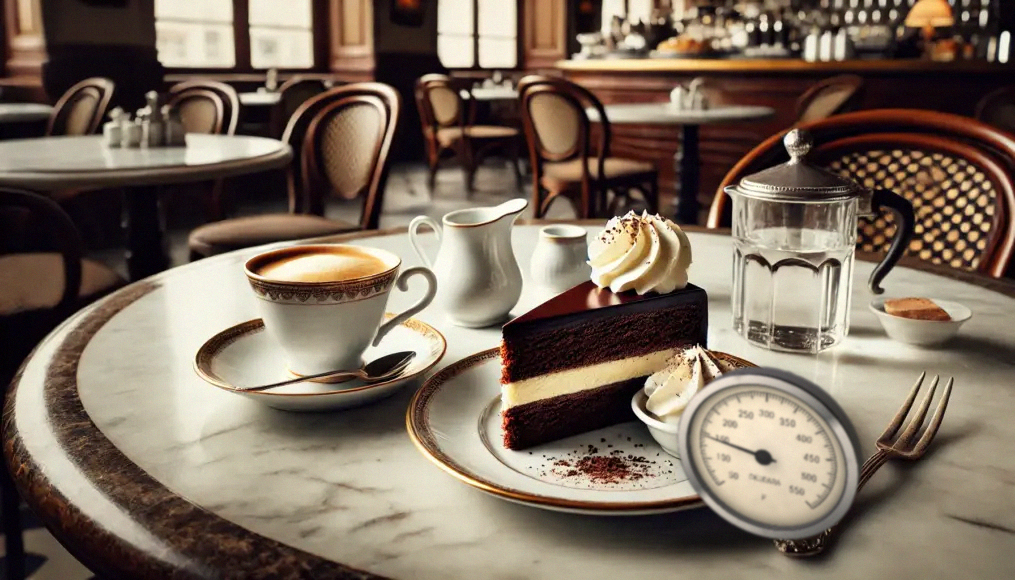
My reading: 150,°F
